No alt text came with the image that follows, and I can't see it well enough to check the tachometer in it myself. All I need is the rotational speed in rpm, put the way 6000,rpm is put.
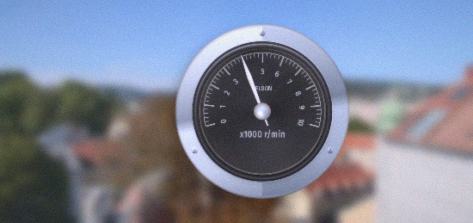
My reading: 4000,rpm
